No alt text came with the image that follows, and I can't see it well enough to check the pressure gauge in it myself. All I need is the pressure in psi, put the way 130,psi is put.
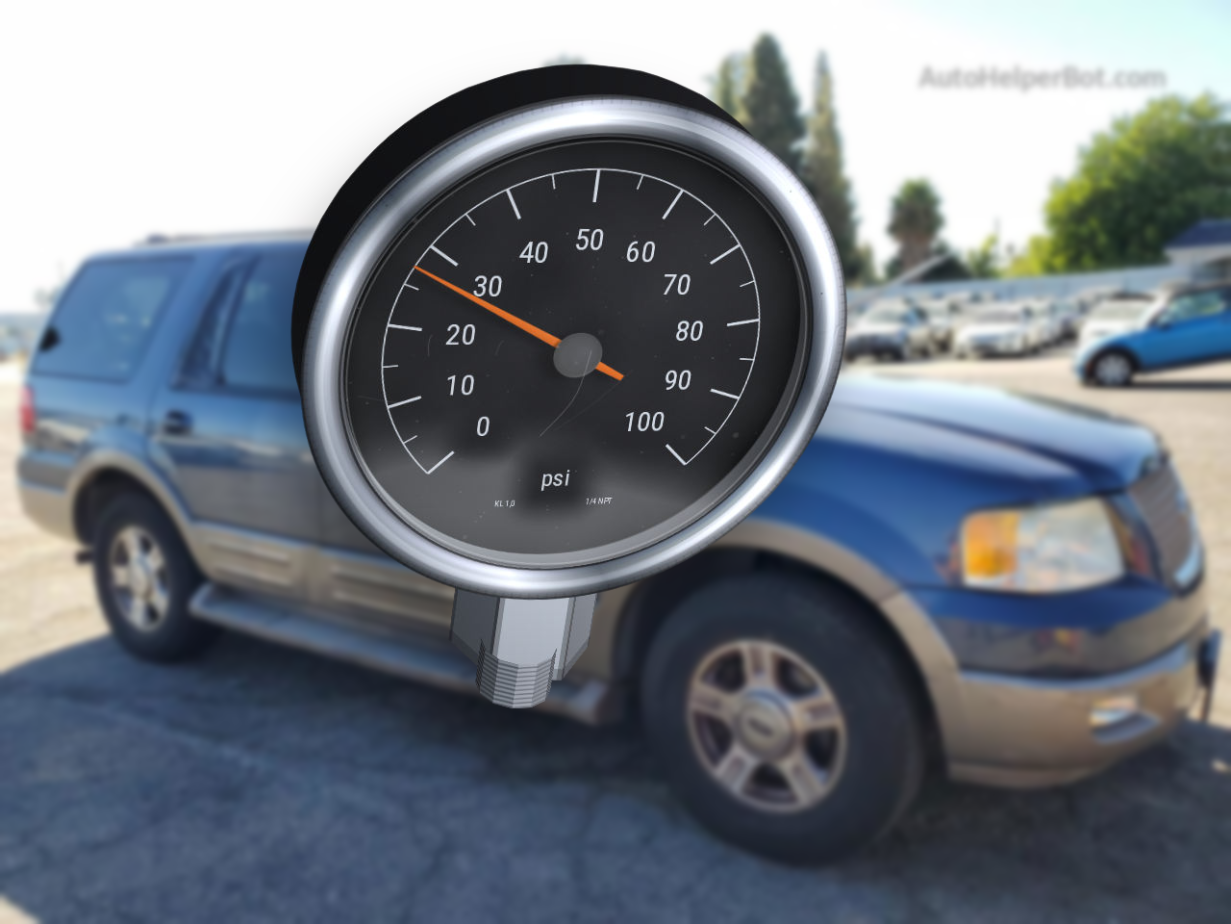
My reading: 27.5,psi
